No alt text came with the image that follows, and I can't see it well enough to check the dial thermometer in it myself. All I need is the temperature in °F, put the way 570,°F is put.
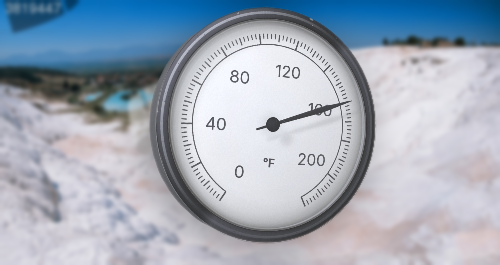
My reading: 160,°F
